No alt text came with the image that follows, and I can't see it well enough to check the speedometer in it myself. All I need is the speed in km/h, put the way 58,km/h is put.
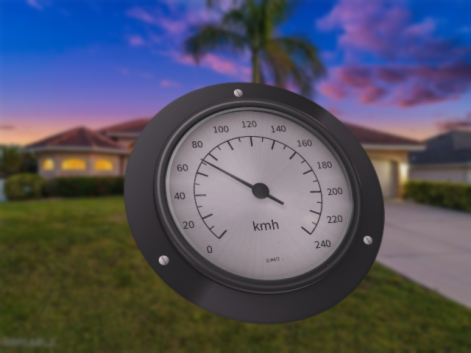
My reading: 70,km/h
